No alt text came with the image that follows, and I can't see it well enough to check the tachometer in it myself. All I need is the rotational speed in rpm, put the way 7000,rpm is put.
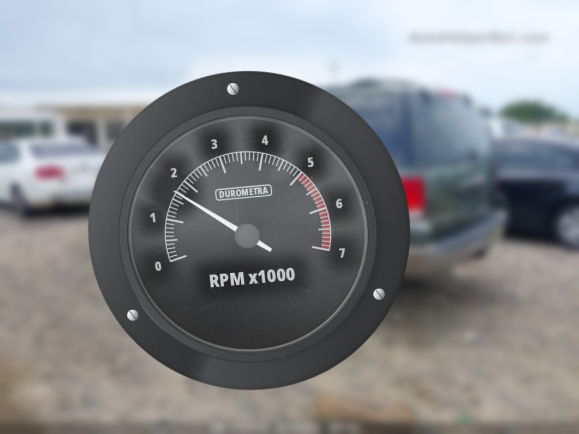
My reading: 1700,rpm
